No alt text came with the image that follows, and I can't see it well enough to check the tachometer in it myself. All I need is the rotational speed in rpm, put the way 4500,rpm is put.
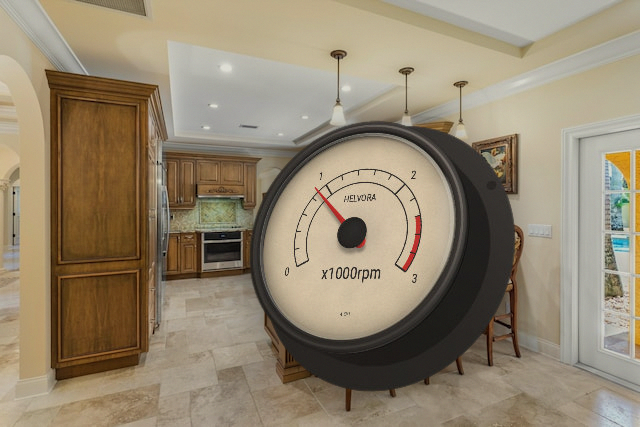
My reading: 900,rpm
